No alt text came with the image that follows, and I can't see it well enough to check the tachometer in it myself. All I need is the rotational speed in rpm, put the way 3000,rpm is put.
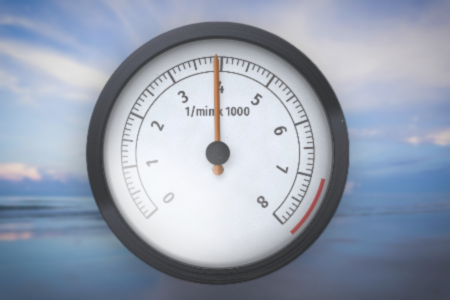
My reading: 3900,rpm
